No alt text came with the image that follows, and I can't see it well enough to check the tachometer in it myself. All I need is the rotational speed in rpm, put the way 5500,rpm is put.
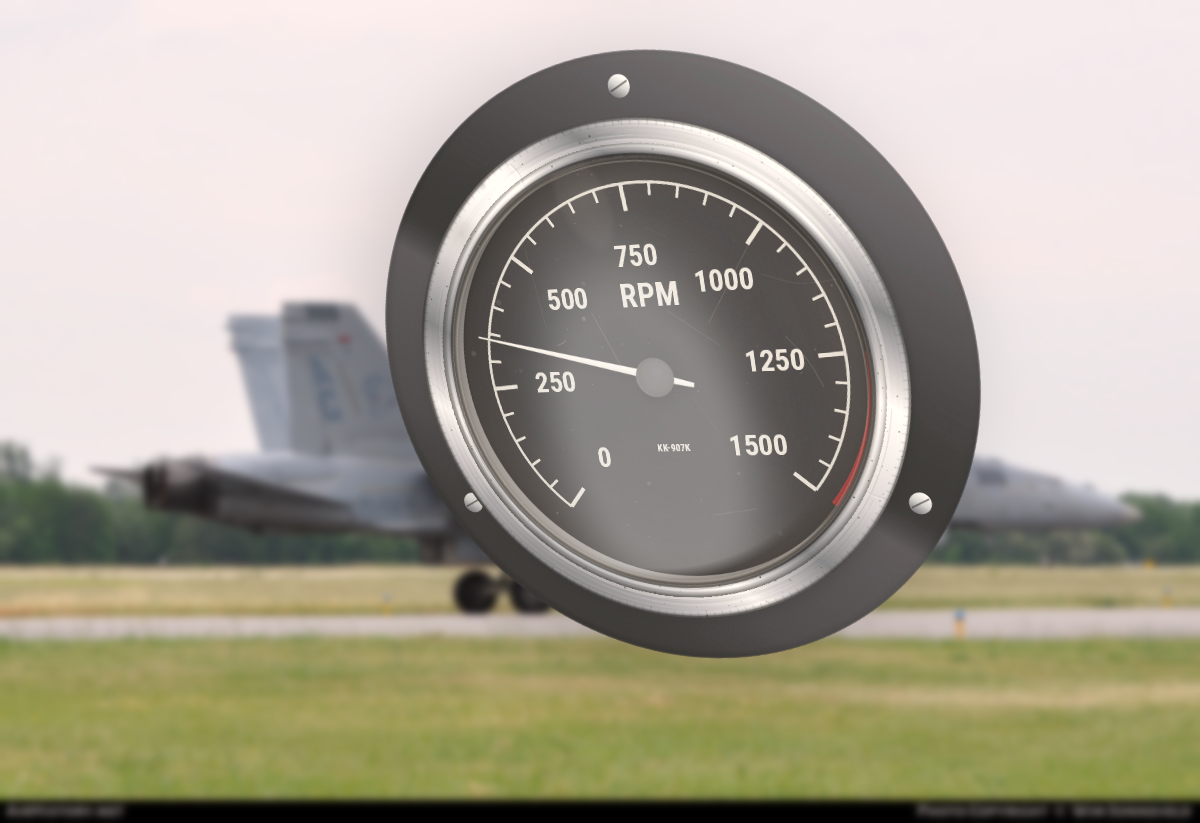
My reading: 350,rpm
